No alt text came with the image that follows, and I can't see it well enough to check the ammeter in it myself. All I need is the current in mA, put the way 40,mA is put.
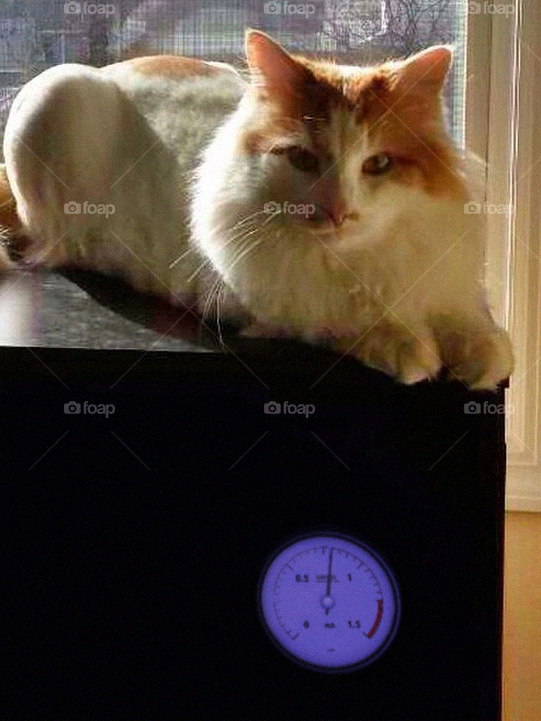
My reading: 0.8,mA
